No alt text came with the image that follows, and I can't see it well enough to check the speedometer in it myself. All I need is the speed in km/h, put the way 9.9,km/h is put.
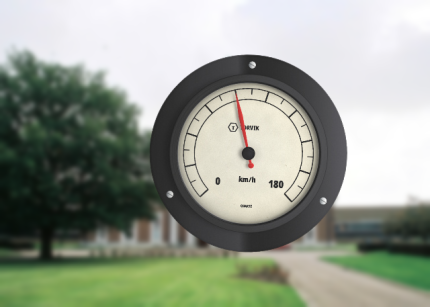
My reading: 80,km/h
